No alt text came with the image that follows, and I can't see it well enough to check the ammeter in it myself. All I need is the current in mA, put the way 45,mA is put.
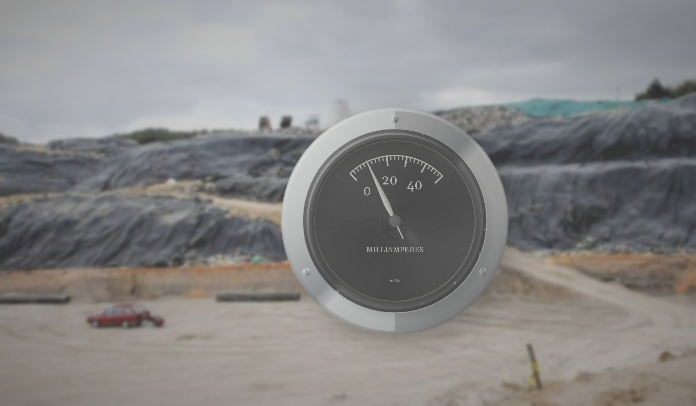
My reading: 10,mA
